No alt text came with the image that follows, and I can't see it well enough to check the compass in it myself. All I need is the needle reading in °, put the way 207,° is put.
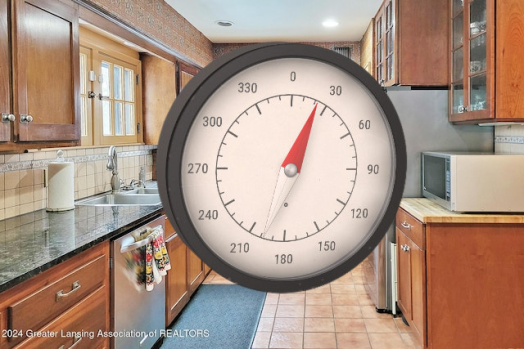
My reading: 20,°
